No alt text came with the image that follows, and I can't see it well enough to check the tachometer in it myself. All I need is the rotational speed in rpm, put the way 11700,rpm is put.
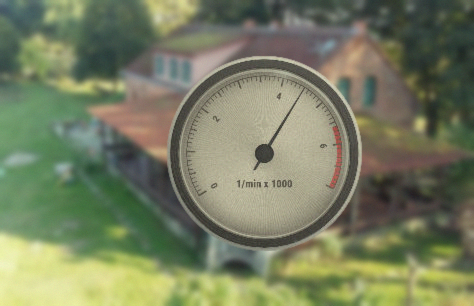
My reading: 4500,rpm
